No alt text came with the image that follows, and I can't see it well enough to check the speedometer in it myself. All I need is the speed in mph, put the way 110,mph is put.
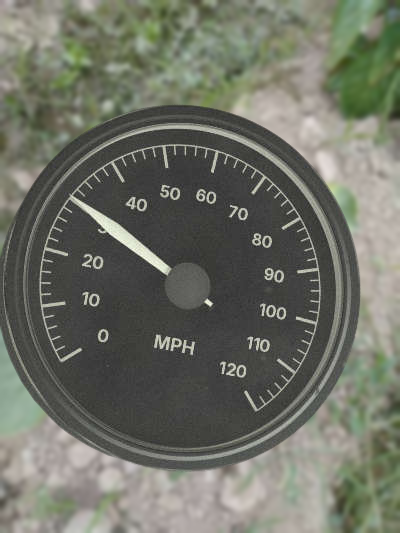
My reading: 30,mph
